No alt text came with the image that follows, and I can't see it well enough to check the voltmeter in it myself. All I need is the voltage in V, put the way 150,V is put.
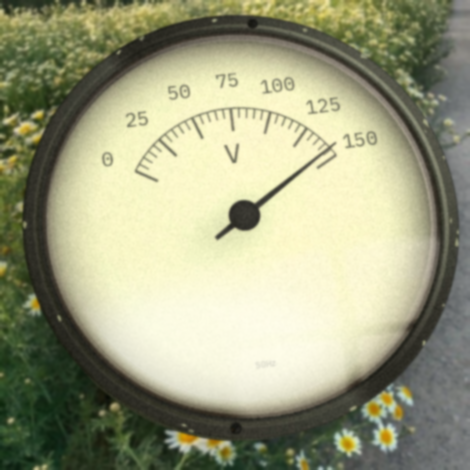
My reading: 145,V
